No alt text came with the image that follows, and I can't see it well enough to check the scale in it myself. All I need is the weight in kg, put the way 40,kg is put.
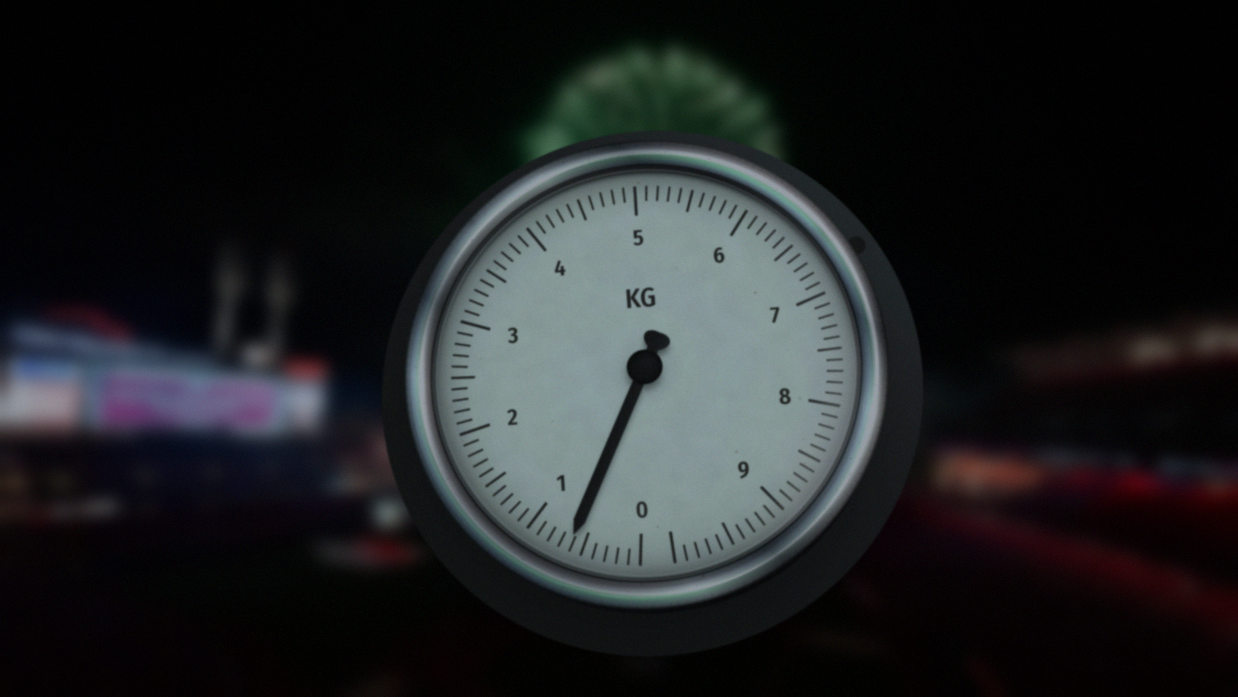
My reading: 0.6,kg
